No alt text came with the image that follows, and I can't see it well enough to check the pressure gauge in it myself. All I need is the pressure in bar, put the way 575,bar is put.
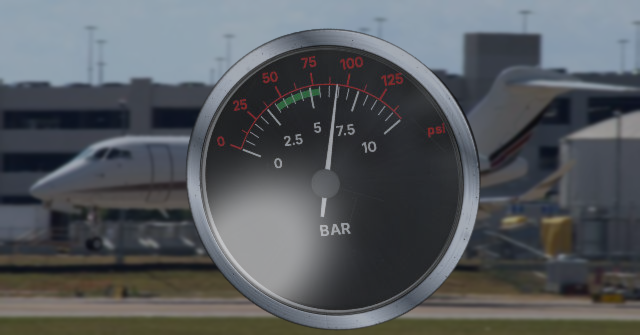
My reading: 6.5,bar
